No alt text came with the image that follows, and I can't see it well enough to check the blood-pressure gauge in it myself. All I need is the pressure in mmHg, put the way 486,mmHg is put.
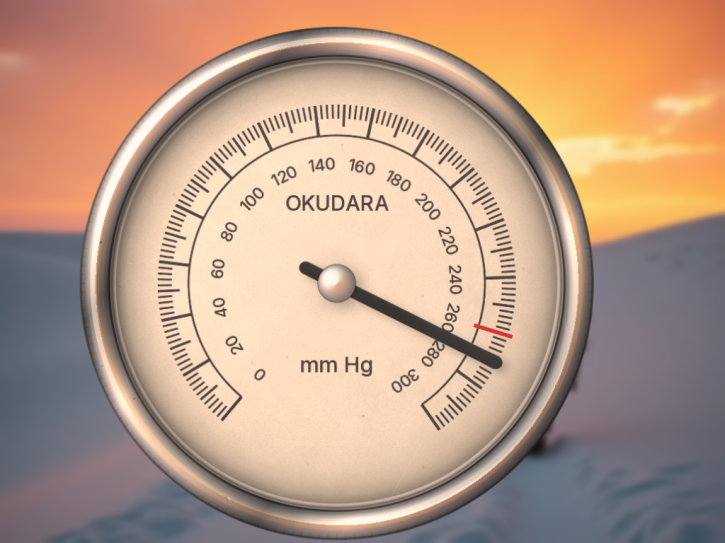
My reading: 270,mmHg
